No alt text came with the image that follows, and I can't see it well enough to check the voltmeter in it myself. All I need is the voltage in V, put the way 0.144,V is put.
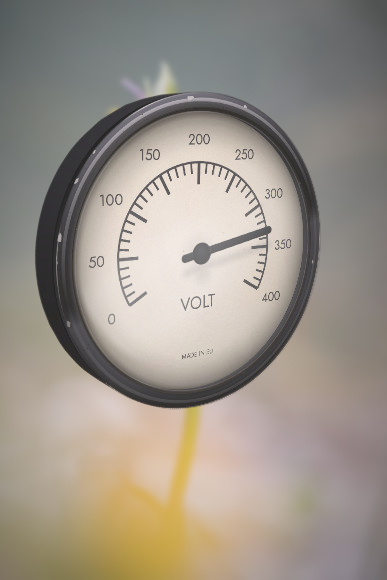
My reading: 330,V
